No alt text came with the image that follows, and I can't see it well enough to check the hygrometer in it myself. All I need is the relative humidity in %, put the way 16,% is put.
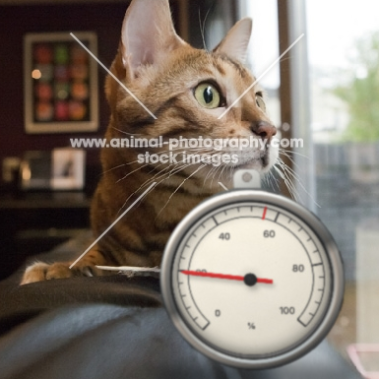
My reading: 20,%
